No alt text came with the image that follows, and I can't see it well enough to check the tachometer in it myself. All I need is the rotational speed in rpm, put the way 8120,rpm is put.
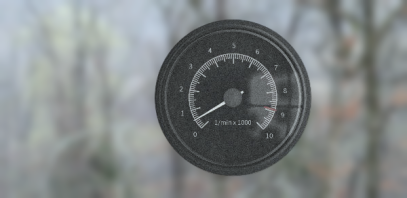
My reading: 500,rpm
